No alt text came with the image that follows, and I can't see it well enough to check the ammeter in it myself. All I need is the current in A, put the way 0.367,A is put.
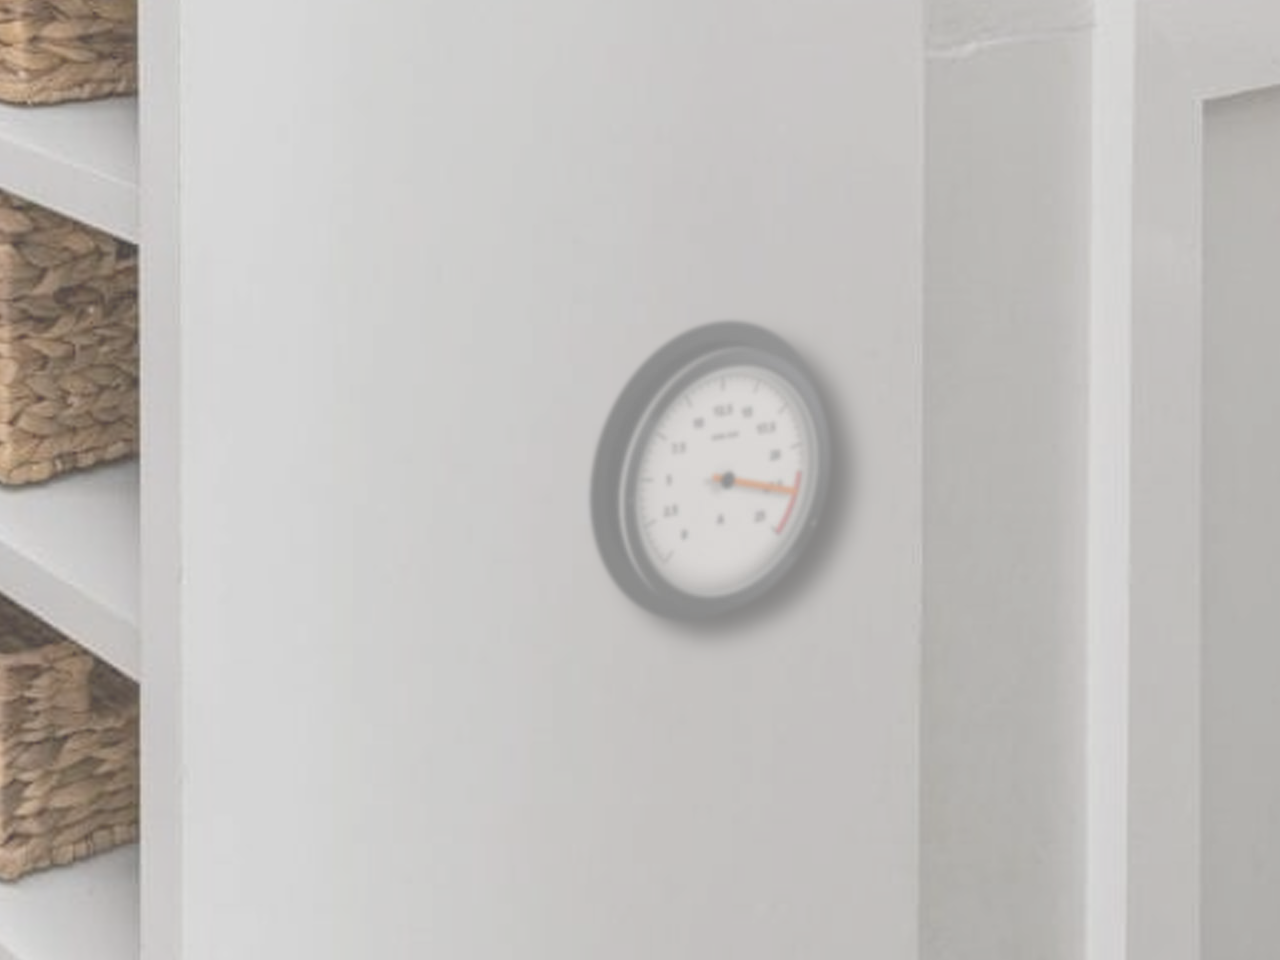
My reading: 22.5,A
